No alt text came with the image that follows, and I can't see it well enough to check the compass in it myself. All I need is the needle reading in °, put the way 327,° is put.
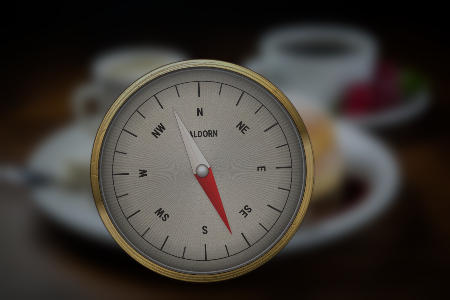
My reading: 157.5,°
